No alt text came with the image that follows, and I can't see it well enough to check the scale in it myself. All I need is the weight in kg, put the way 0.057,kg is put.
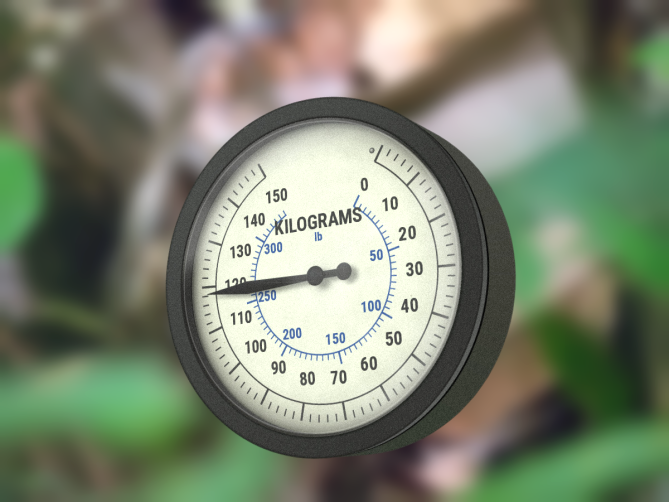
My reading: 118,kg
